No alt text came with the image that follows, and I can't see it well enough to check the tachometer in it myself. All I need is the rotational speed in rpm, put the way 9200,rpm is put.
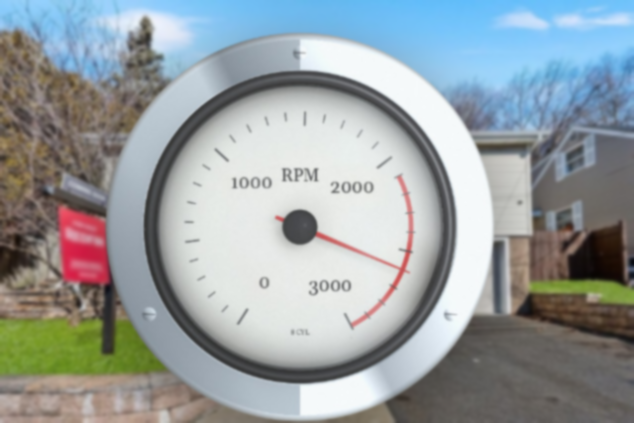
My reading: 2600,rpm
